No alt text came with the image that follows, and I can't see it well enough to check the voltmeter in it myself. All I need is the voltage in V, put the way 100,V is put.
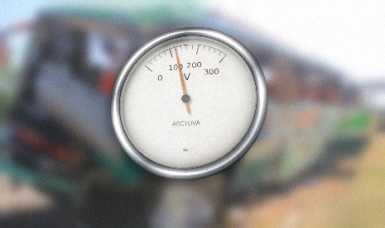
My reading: 120,V
